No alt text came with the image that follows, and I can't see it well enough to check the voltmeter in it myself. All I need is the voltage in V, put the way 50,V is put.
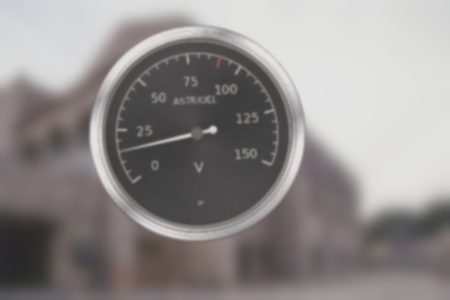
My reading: 15,V
